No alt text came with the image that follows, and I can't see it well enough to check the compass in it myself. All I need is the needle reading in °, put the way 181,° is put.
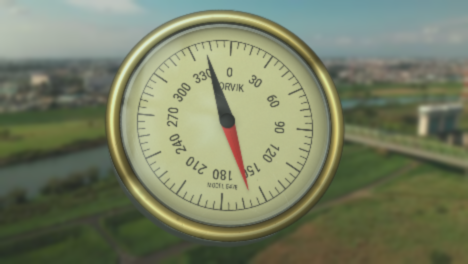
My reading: 160,°
